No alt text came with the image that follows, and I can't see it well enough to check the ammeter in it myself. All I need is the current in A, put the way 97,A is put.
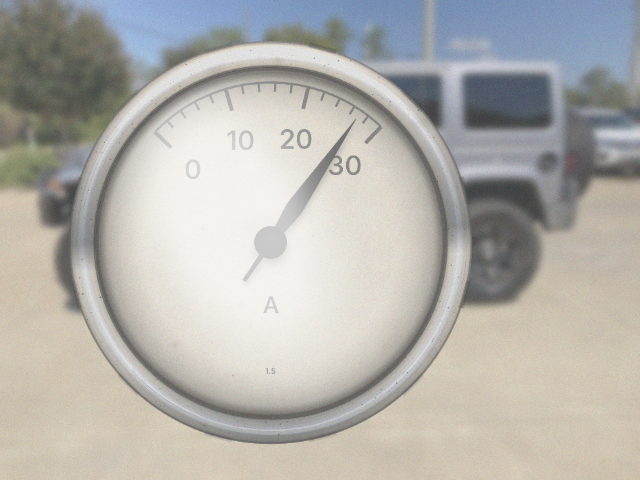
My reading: 27,A
